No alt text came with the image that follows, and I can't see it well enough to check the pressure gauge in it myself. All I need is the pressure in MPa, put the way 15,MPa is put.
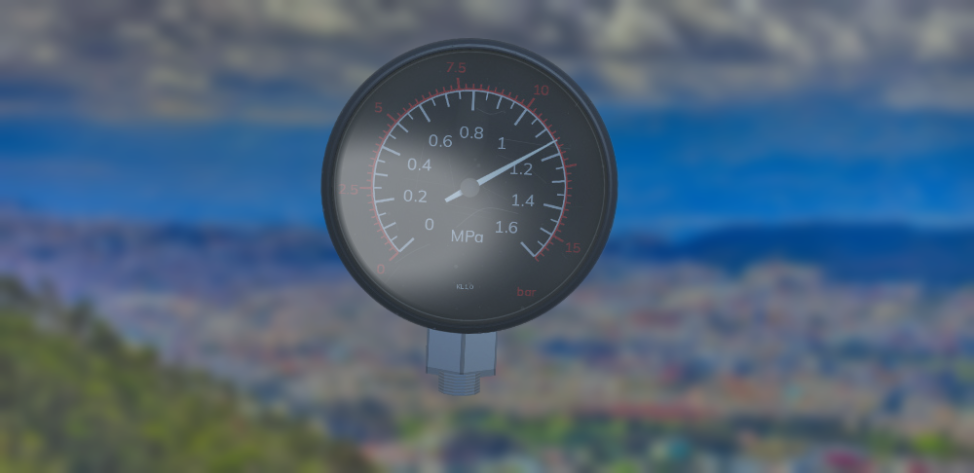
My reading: 1.15,MPa
